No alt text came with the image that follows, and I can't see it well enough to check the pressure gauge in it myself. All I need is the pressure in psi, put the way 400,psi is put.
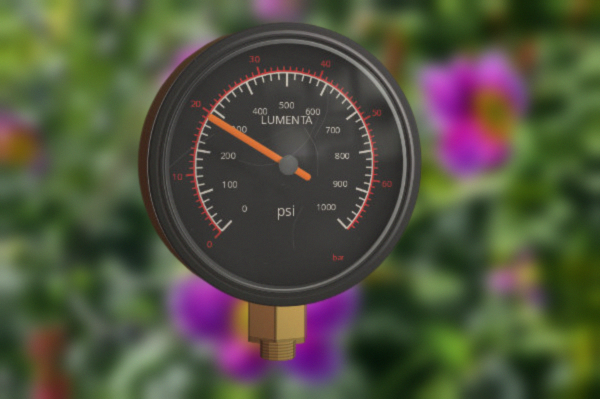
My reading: 280,psi
